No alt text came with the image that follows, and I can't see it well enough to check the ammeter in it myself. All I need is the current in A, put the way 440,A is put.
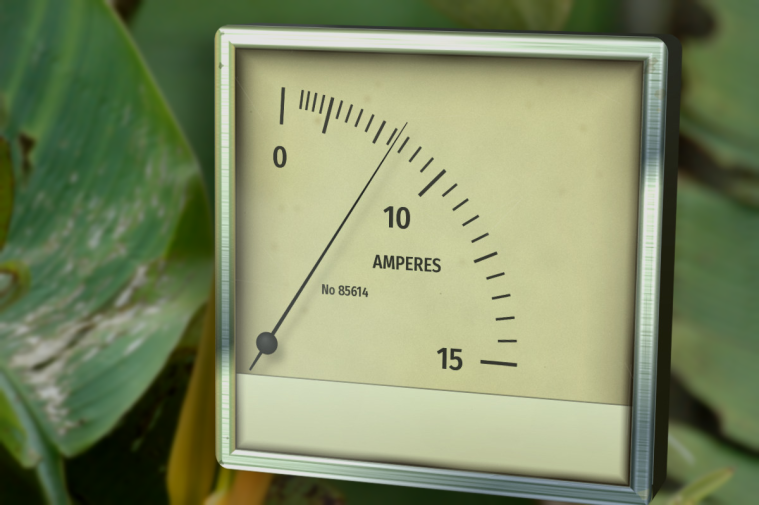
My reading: 8.25,A
